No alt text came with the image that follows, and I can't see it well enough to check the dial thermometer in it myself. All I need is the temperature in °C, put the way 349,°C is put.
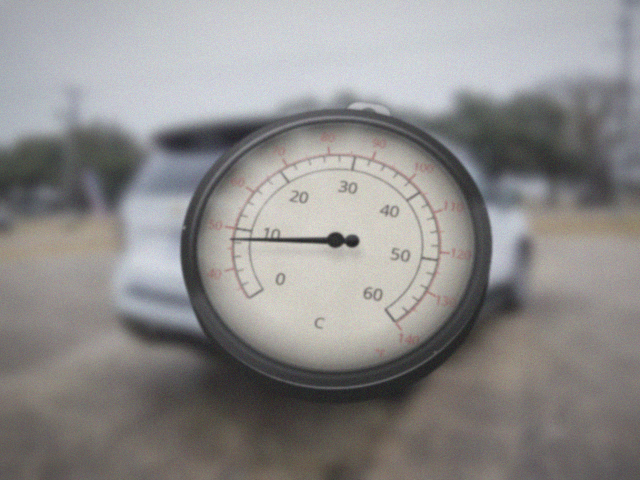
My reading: 8,°C
